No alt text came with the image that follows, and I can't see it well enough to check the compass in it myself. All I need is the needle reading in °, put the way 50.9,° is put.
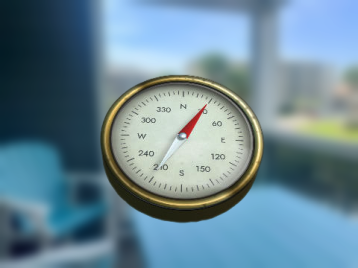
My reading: 30,°
